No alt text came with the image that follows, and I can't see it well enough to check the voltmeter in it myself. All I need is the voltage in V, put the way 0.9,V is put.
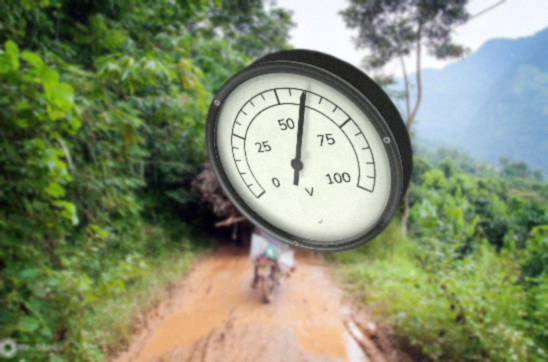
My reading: 60,V
